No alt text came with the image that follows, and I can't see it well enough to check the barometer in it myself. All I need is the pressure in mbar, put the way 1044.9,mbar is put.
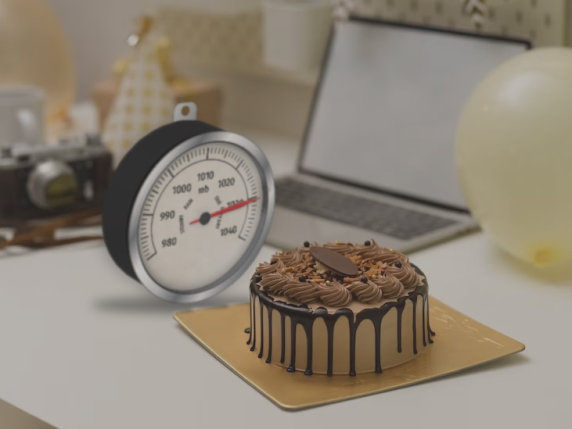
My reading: 1030,mbar
